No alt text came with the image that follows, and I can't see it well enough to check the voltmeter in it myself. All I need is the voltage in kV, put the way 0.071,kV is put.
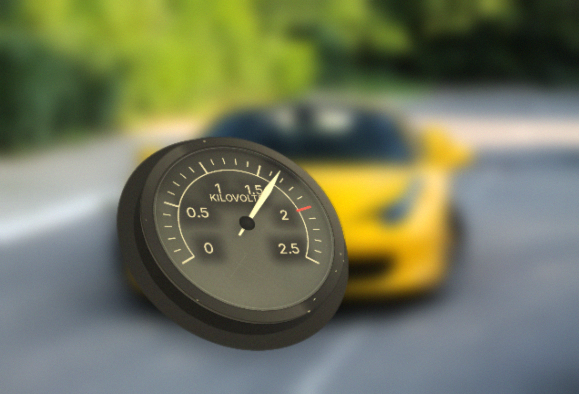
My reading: 1.65,kV
